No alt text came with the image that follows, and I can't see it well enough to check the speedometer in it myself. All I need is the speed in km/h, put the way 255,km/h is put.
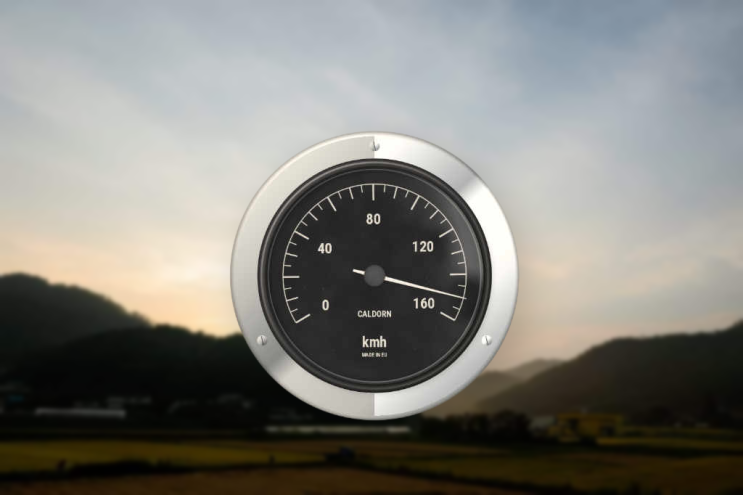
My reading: 150,km/h
